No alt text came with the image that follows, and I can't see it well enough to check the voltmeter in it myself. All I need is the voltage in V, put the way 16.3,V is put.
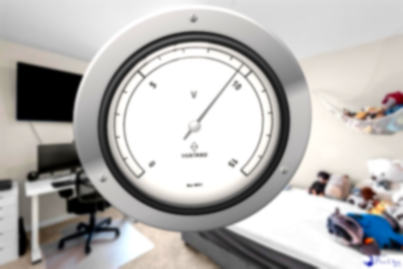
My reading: 9.5,V
